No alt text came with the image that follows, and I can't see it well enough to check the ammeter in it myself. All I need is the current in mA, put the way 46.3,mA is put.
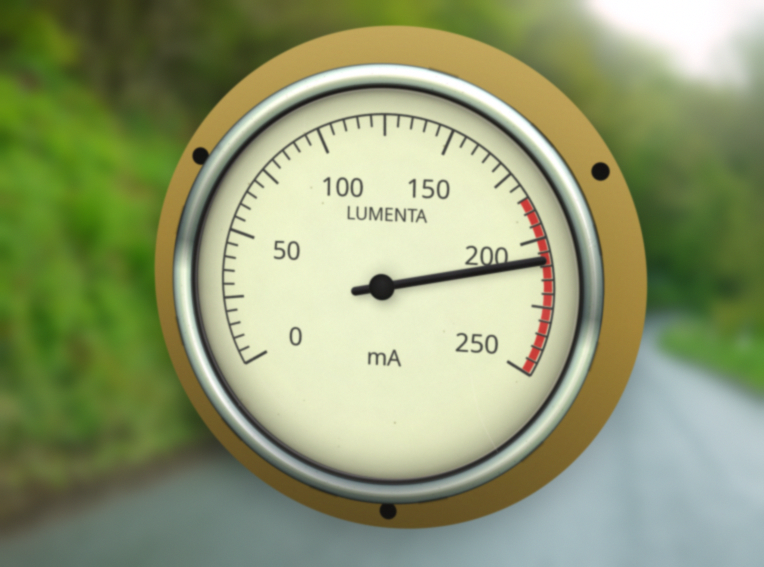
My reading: 207.5,mA
